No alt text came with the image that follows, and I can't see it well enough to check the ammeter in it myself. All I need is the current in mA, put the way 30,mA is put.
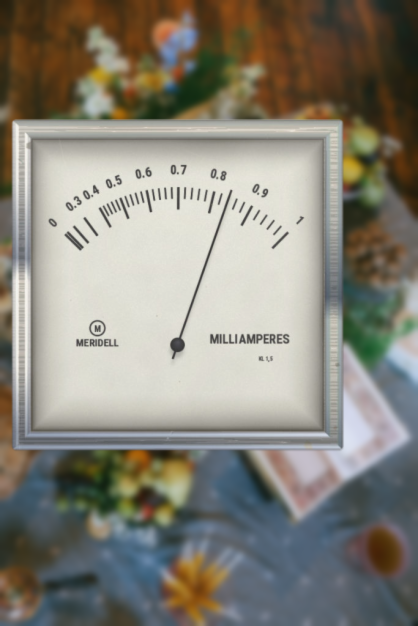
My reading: 0.84,mA
